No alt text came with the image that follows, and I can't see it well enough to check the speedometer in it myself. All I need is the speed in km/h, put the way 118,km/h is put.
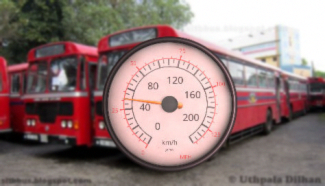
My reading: 50,km/h
